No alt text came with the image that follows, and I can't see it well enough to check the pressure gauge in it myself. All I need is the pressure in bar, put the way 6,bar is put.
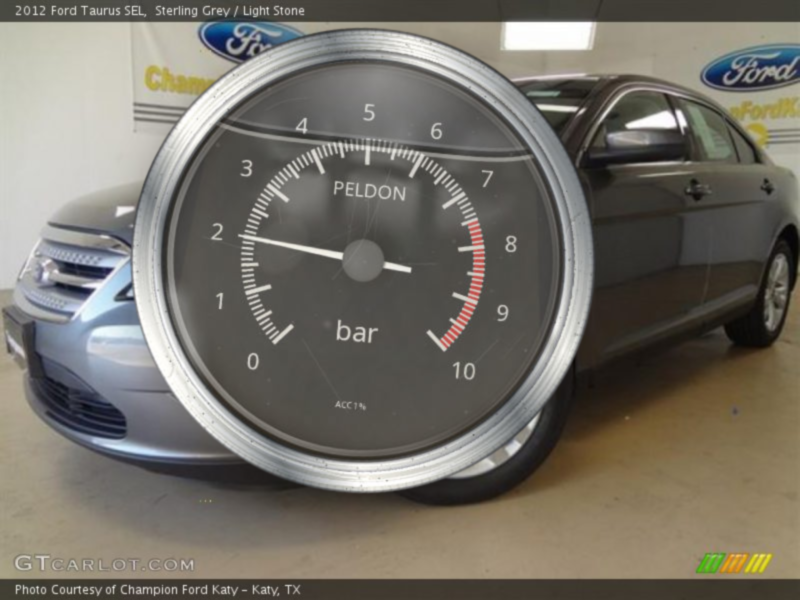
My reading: 2,bar
